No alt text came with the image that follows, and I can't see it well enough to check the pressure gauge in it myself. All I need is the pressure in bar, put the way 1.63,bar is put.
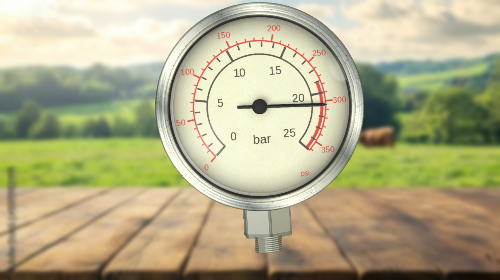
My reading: 21,bar
